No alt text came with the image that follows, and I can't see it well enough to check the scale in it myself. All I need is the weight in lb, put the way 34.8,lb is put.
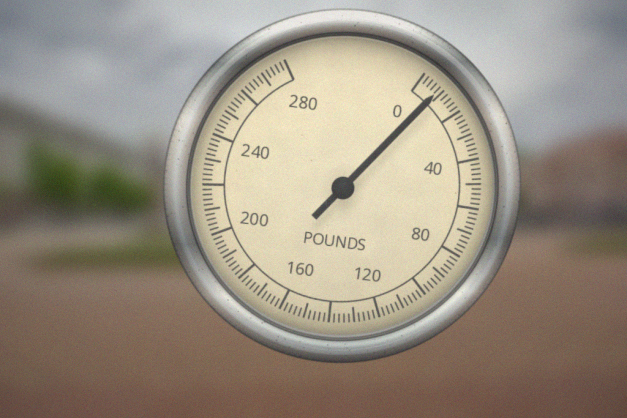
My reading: 8,lb
